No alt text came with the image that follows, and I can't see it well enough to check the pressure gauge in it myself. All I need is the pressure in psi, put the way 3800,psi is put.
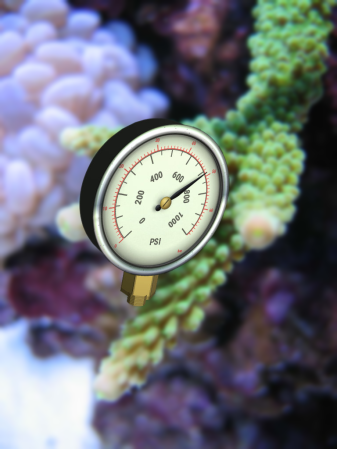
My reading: 700,psi
